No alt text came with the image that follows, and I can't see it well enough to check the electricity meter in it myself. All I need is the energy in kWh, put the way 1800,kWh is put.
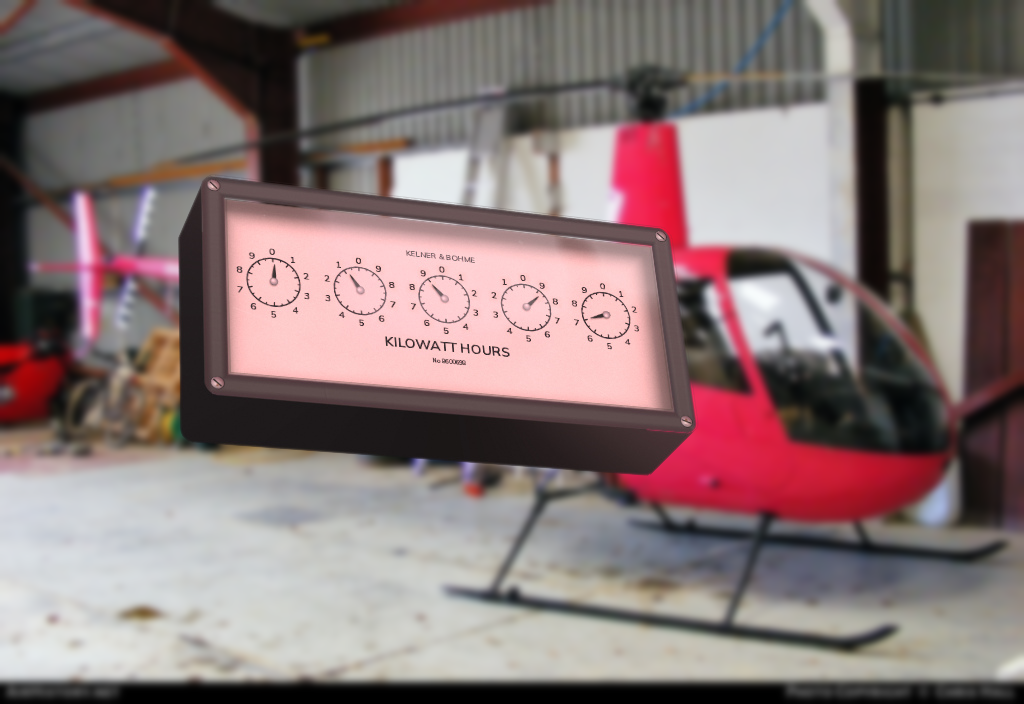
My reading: 887,kWh
